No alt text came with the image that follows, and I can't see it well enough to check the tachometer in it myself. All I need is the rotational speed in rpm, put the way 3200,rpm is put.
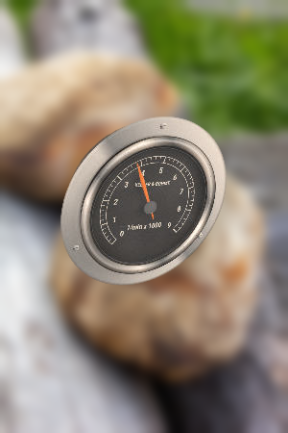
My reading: 3800,rpm
